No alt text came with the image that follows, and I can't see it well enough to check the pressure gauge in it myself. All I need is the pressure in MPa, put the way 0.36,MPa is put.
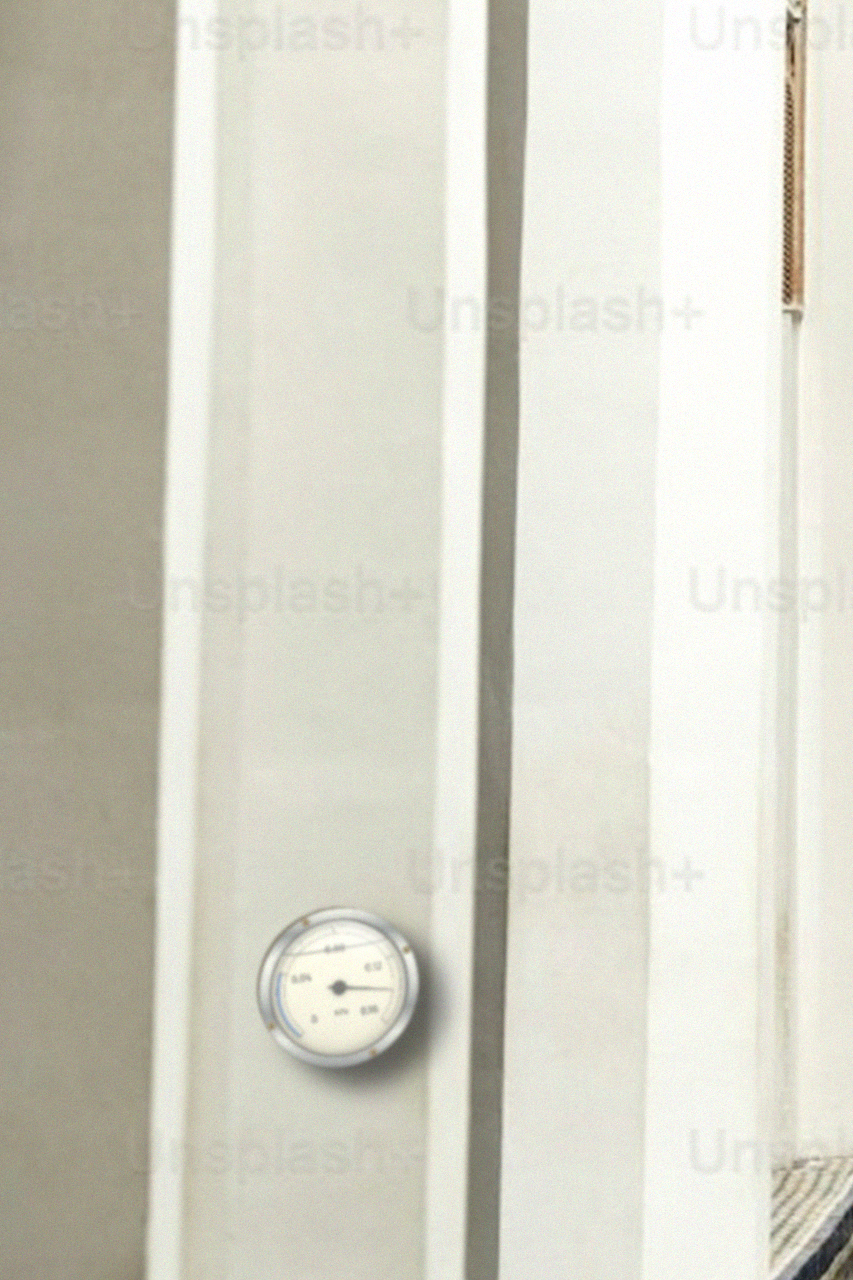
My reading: 0.14,MPa
